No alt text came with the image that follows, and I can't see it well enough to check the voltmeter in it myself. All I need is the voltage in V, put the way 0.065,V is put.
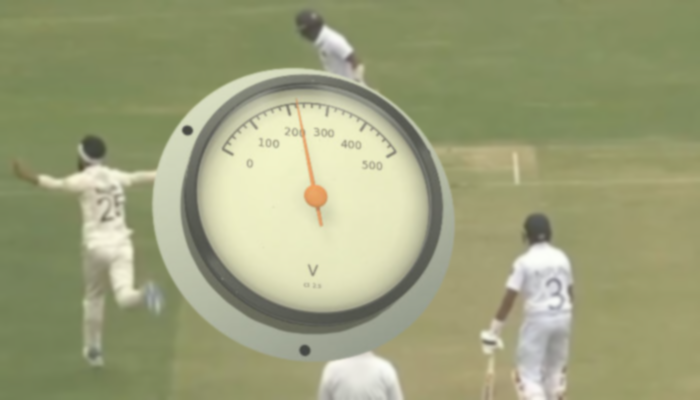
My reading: 220,V
